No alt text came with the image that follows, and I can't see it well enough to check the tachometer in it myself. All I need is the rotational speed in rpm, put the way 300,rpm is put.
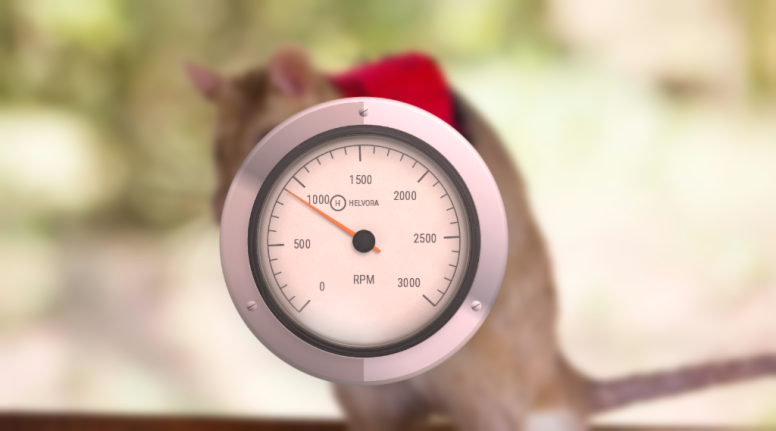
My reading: 900,rpm
